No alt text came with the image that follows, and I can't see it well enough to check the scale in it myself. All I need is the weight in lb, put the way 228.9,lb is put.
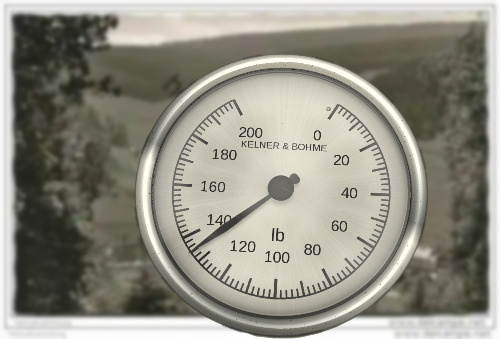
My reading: 134,lb
